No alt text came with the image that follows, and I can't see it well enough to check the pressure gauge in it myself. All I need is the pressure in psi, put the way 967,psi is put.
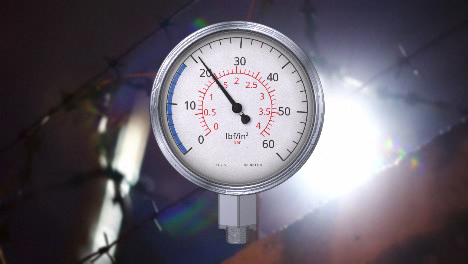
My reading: 21,psi
